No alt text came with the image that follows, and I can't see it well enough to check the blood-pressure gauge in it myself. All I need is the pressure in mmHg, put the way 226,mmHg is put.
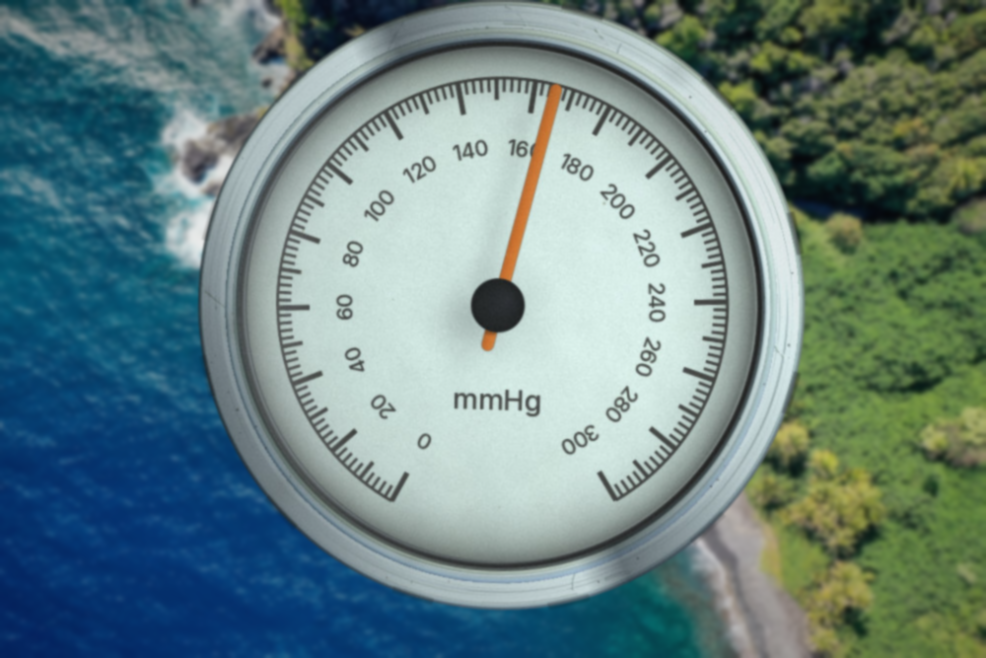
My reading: 166,mmHg
